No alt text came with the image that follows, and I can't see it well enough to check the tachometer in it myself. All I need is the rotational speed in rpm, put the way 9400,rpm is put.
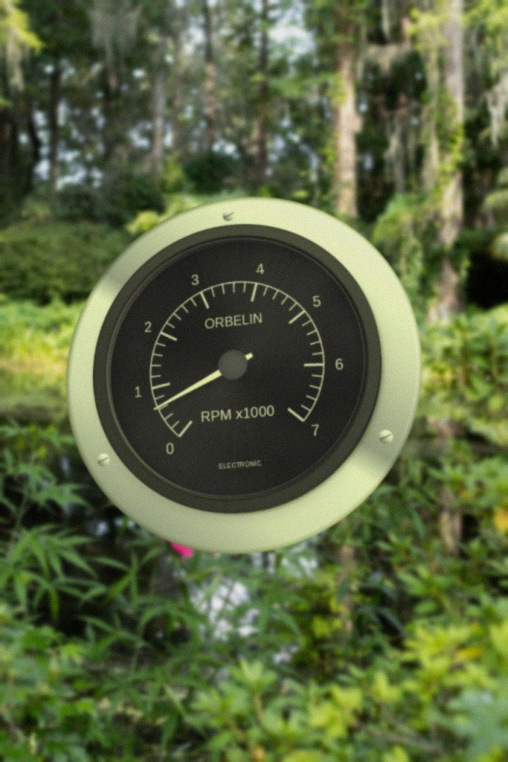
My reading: 600,rpm
